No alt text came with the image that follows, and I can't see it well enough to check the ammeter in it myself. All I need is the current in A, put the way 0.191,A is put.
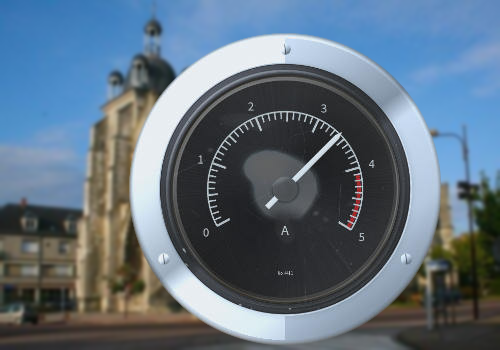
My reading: 3.4,A
